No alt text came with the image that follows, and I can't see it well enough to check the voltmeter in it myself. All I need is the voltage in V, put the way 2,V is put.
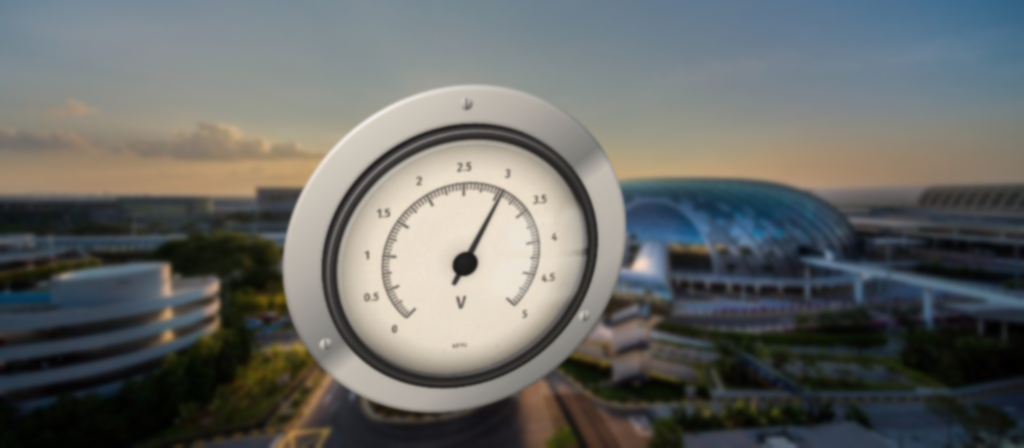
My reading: 3,V
